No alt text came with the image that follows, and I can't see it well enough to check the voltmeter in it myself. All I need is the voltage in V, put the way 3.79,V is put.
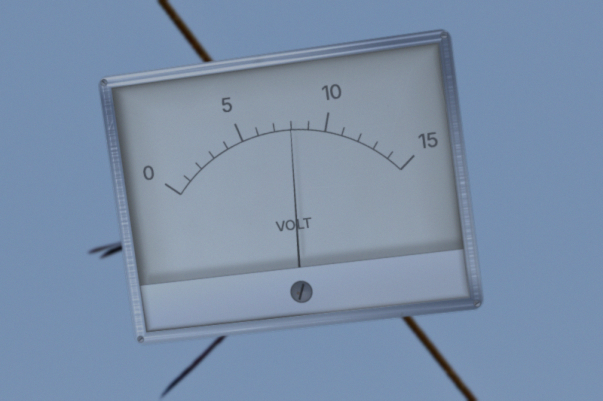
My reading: 8,V
